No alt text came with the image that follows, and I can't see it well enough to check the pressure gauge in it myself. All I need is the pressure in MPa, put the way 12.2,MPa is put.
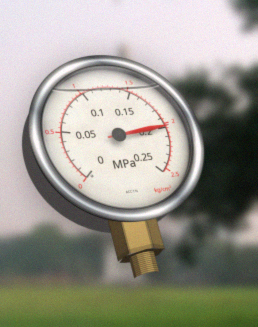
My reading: 0.2,MPa
